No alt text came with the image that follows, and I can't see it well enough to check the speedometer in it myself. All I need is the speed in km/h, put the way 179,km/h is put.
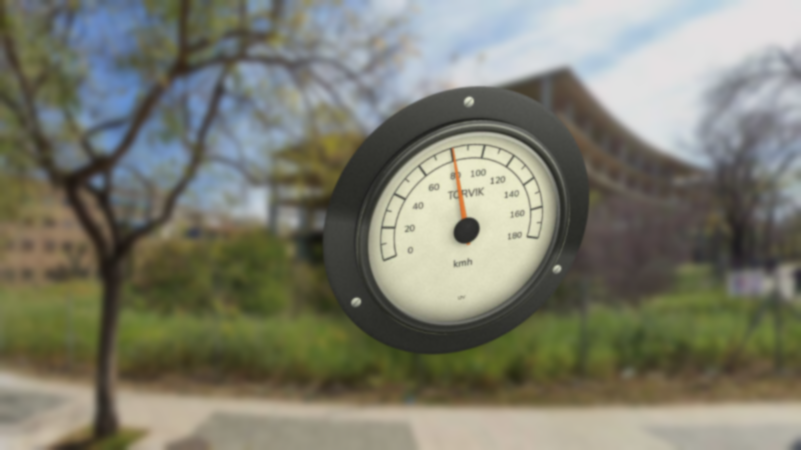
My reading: 80,km/h
